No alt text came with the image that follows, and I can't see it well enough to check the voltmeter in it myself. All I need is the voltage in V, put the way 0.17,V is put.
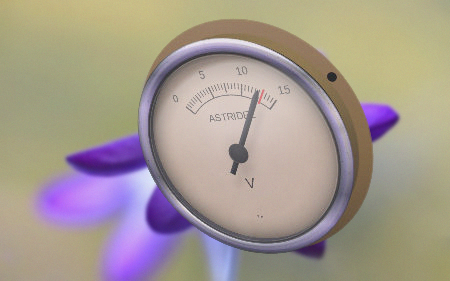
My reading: 12.5,V
